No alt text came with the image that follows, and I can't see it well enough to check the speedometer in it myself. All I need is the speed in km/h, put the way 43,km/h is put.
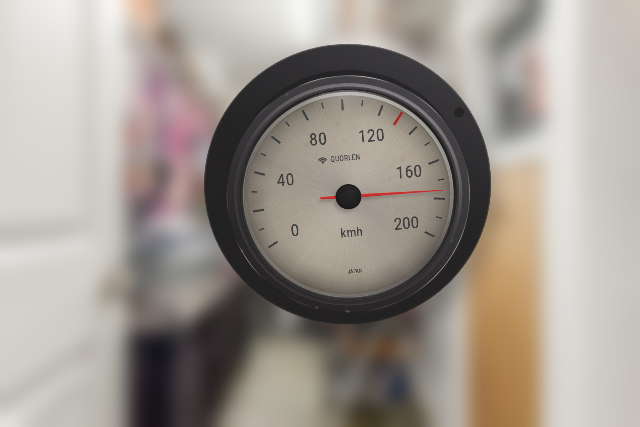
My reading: 175,km/h
